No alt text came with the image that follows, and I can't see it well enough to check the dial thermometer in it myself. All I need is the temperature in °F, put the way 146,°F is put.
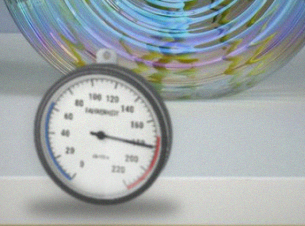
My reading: 180,°F
